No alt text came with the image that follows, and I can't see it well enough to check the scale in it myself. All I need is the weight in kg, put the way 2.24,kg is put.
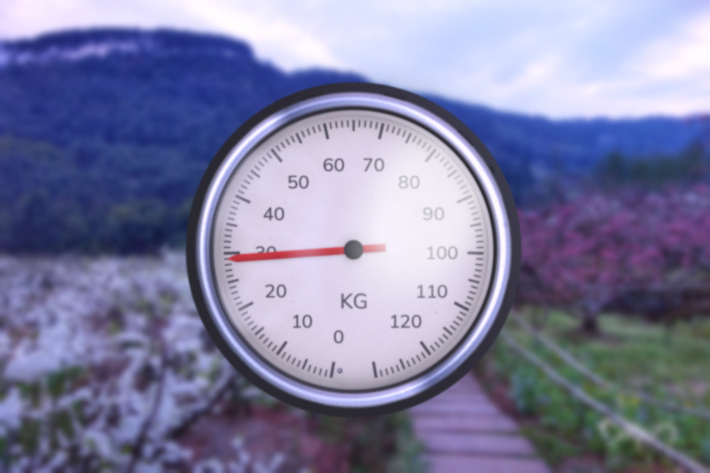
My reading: 29,kg
